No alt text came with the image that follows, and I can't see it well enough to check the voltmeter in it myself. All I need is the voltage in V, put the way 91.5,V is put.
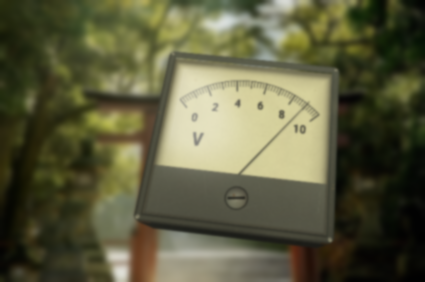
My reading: 9,V
